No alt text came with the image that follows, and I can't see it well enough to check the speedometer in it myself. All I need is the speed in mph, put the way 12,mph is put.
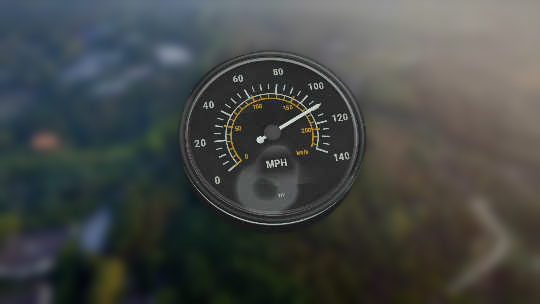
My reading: 110,mph
